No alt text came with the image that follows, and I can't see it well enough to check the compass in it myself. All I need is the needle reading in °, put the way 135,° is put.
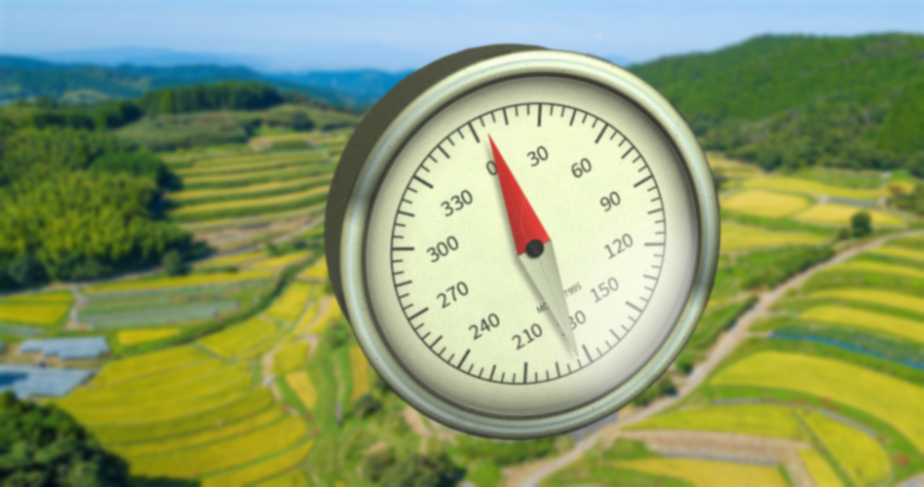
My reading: 5,°
